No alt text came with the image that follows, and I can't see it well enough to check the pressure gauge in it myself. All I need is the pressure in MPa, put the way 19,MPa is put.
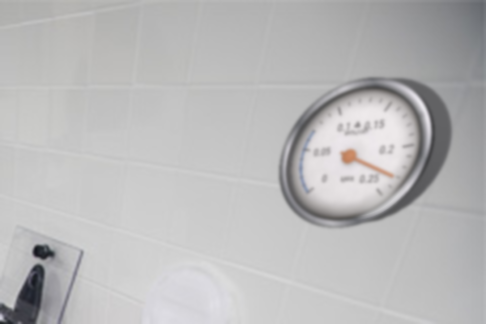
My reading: 0.23,MPa
